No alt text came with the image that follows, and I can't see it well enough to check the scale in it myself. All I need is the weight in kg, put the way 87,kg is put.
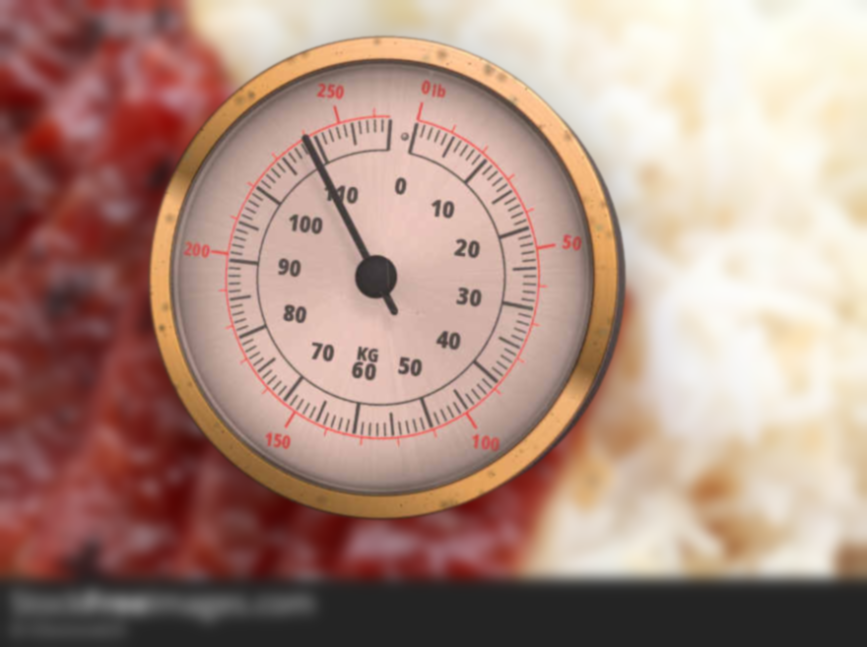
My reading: 109,kg
